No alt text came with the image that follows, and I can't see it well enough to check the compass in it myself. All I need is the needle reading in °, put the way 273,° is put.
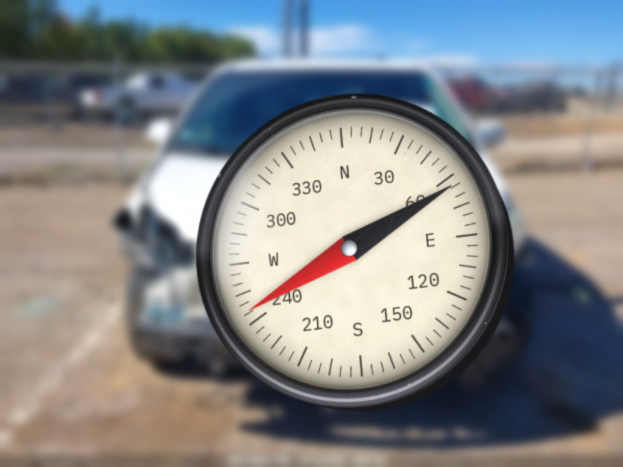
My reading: 245,°
